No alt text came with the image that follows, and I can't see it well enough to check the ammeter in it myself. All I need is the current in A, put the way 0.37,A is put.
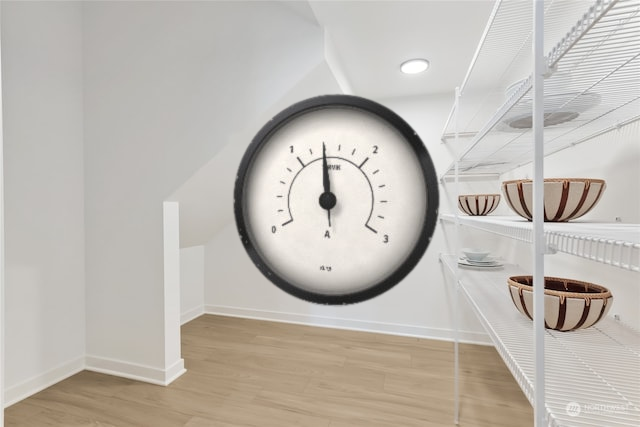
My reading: 1.4,A
